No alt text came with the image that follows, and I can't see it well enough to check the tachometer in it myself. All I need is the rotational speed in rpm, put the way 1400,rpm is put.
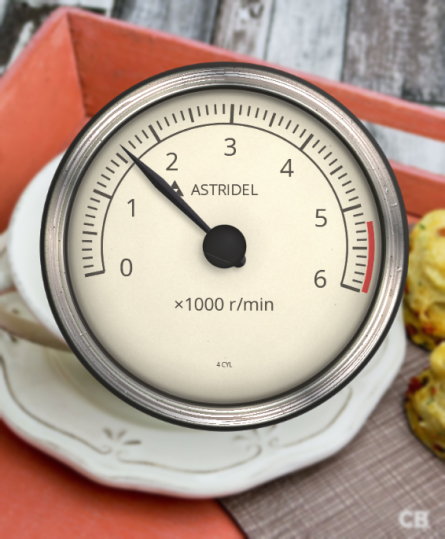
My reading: 1600,rpm
